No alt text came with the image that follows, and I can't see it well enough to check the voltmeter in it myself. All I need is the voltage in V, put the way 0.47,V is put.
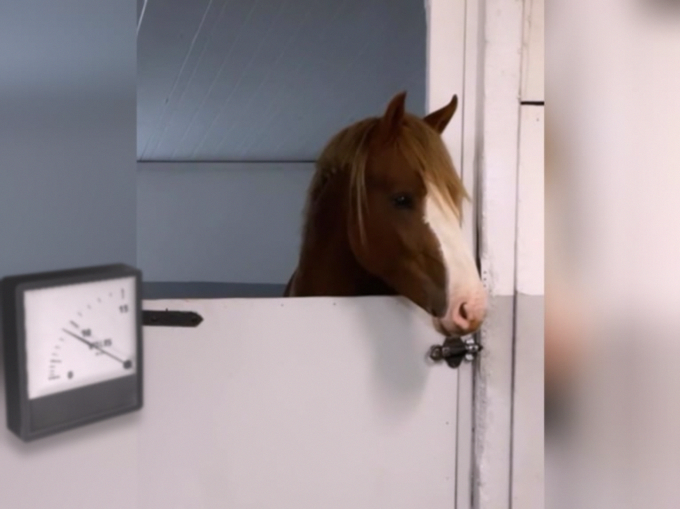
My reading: 9,V
